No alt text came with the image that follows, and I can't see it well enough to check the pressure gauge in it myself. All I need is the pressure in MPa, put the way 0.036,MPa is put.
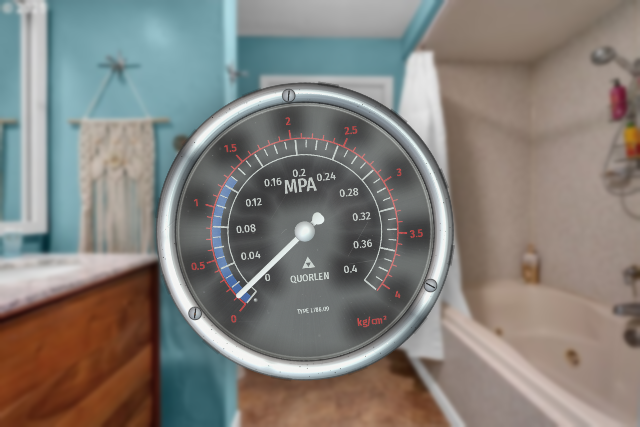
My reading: 0.01,MPa
